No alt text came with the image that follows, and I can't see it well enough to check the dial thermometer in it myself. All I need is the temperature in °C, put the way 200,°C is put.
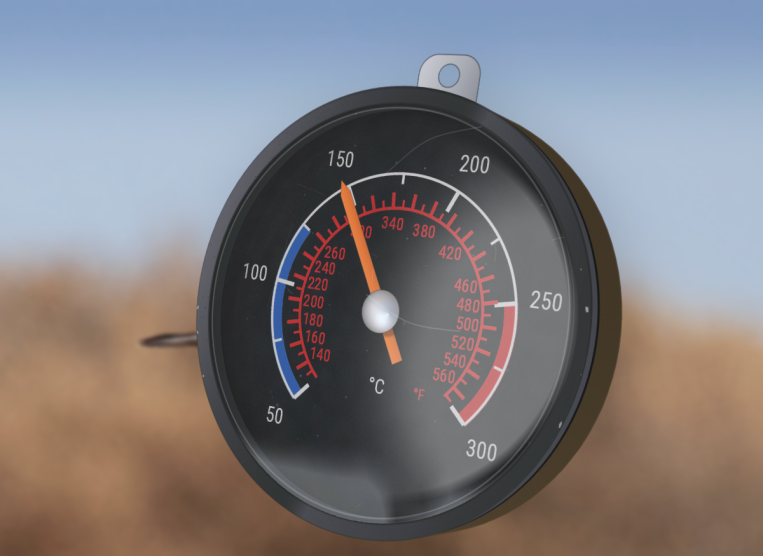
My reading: 150,°C
